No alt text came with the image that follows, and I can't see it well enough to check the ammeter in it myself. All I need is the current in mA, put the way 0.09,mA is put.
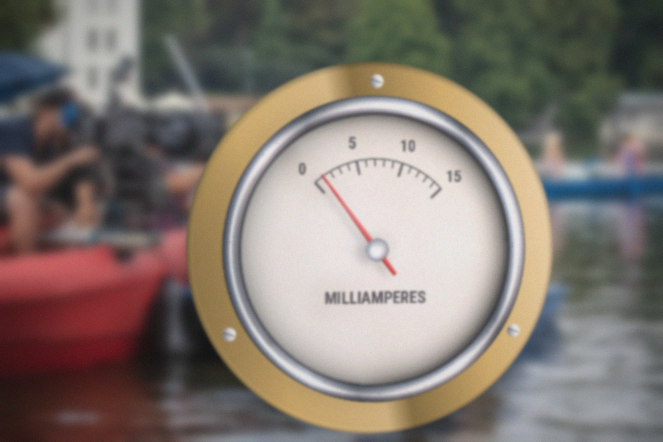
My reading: 1,mA
